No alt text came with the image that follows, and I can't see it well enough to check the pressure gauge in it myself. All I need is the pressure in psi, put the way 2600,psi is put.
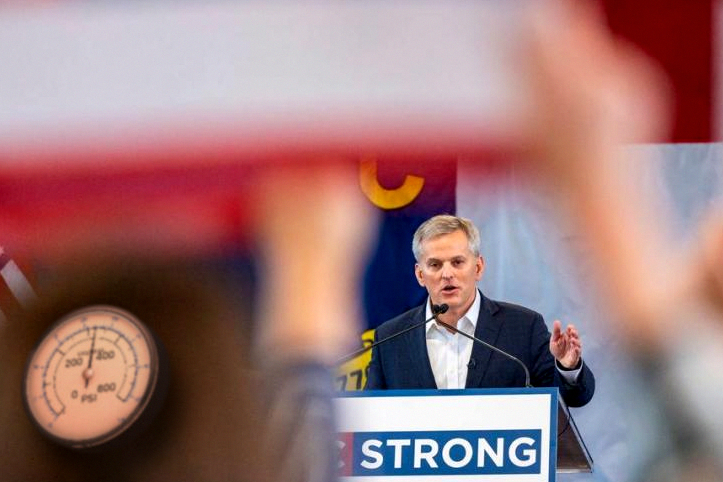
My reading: 325,psi
